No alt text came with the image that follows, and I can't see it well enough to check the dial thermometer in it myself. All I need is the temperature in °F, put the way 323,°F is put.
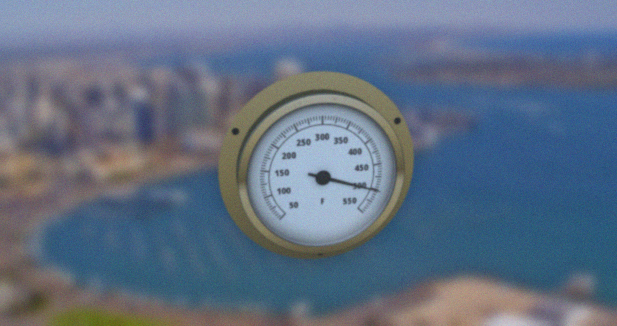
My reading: 500,°F
